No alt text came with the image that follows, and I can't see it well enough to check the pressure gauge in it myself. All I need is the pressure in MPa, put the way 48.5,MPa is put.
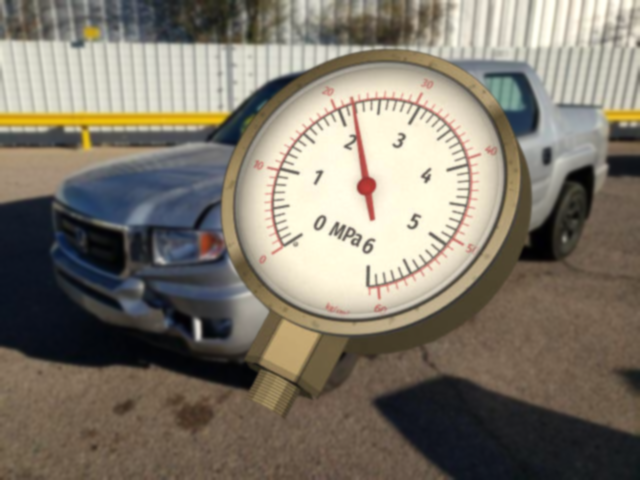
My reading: 2.2,MPa
